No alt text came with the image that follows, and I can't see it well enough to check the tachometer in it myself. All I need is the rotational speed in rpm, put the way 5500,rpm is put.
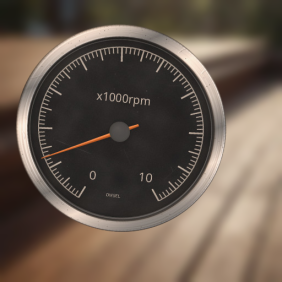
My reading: 1300,rpm
